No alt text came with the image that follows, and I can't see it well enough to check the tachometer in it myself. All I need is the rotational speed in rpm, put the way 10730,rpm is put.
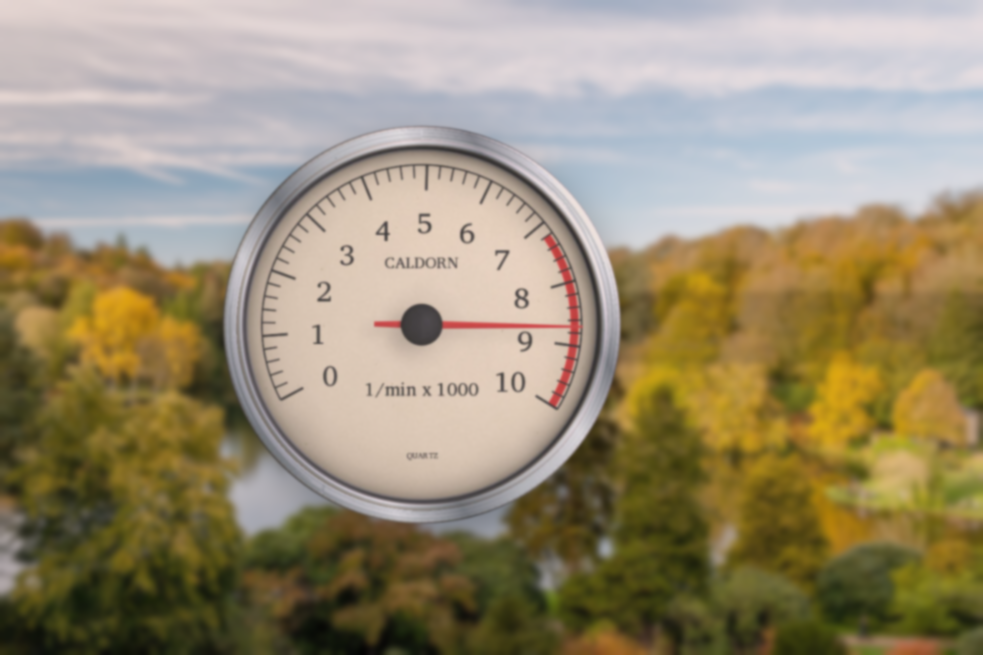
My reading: 8700,rpm
